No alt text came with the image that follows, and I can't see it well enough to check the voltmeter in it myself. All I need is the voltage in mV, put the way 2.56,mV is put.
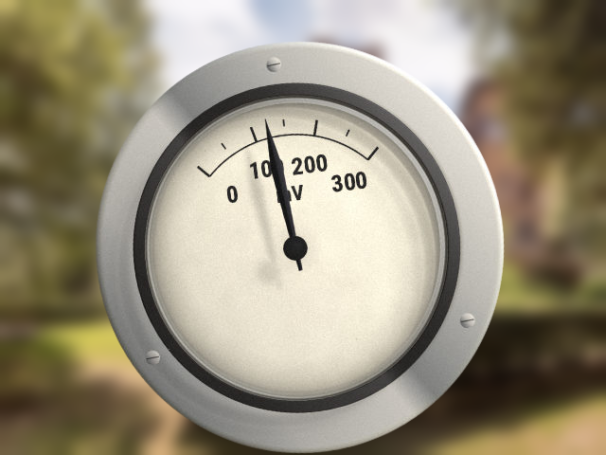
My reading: 125,mV
